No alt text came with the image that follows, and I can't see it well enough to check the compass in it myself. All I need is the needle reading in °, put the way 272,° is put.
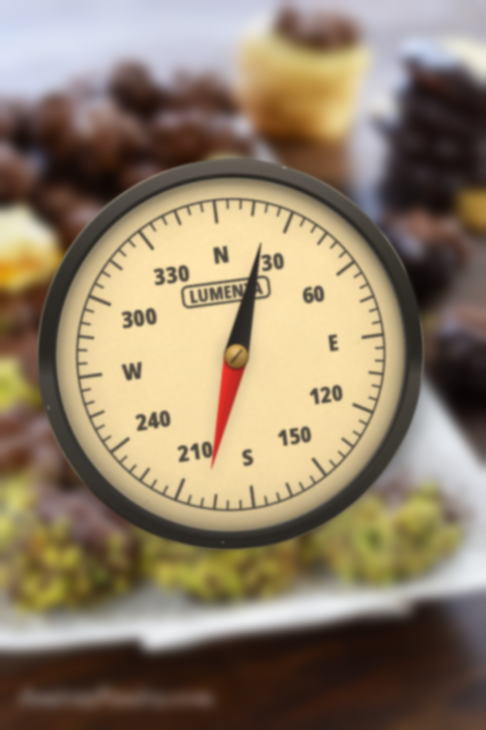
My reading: 200,°
